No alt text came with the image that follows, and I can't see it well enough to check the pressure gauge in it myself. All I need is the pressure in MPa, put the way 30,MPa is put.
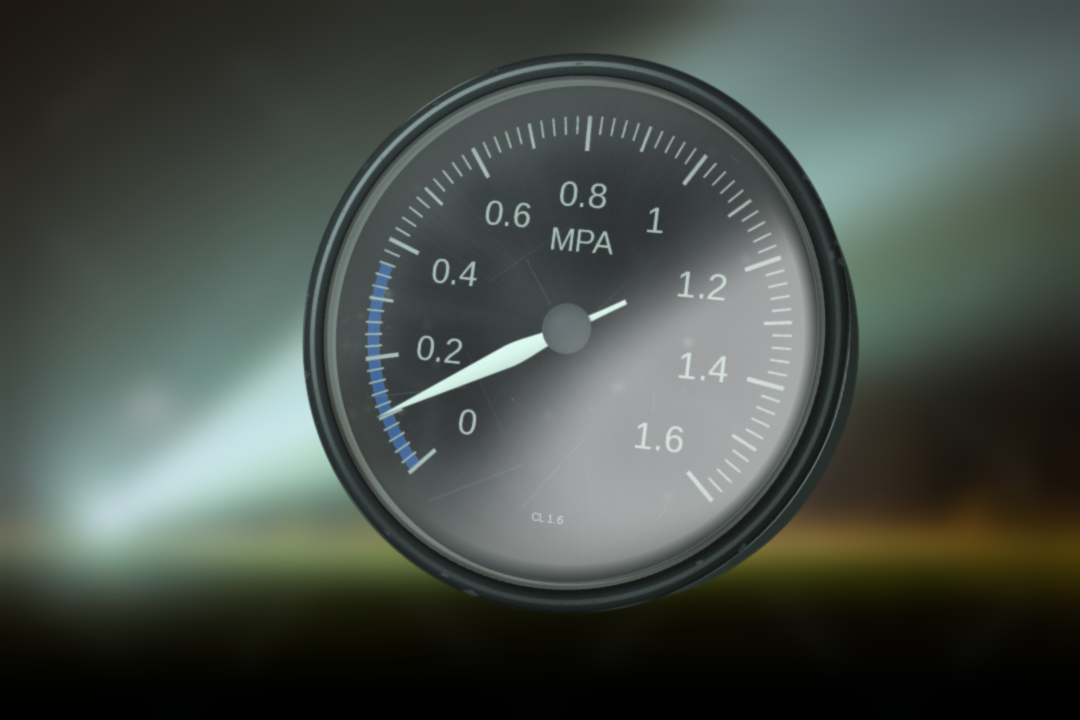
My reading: 0.1,MPa
